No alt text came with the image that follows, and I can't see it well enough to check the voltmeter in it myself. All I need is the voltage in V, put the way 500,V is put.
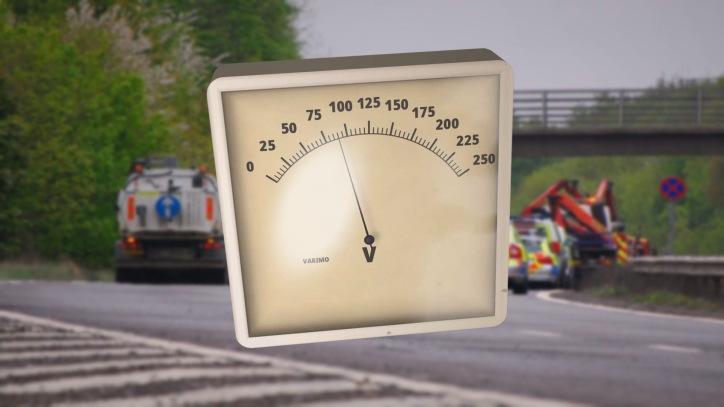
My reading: 90,V
